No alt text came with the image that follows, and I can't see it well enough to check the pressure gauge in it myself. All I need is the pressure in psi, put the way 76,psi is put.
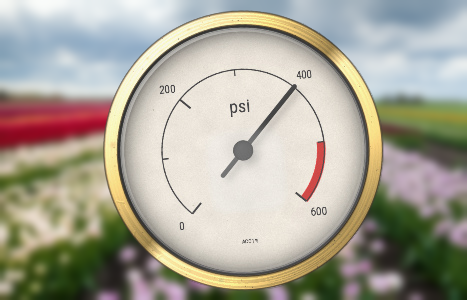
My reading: 400,psi
